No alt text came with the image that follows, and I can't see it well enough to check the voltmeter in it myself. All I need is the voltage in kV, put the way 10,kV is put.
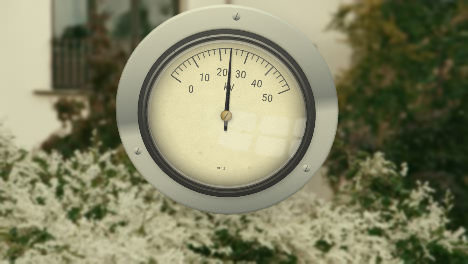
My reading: 24,kV
